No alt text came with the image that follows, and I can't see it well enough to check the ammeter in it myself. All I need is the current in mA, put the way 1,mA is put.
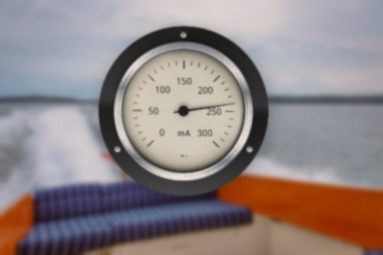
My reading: 240,mA
